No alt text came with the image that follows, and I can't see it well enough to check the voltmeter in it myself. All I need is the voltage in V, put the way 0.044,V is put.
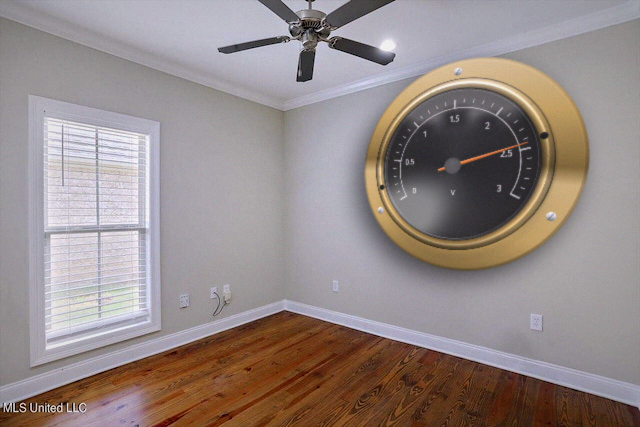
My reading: 2.45,V
